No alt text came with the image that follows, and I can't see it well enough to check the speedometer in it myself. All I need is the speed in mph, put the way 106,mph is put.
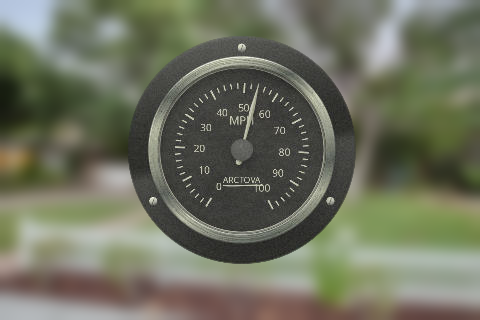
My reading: 54,mph
